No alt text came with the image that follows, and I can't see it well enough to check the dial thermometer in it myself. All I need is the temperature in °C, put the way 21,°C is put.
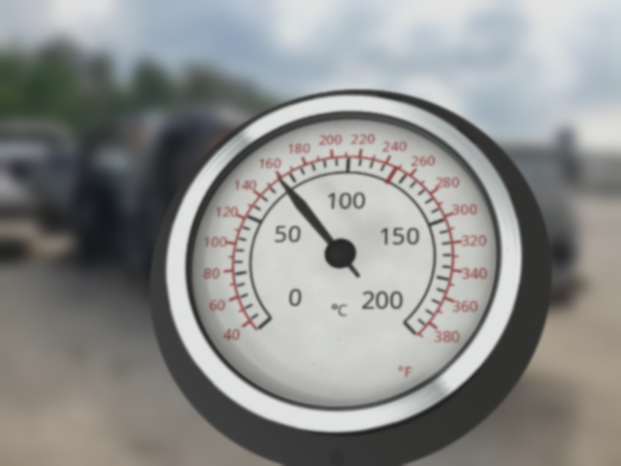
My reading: 70,°C
